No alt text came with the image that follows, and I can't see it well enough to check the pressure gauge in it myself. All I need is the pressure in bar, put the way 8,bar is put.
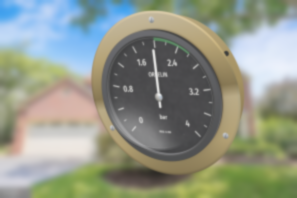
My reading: 2,bar
